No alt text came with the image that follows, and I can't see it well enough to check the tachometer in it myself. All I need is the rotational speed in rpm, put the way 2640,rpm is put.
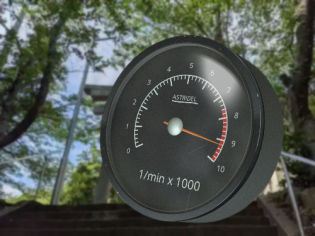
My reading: 9200,rpm
